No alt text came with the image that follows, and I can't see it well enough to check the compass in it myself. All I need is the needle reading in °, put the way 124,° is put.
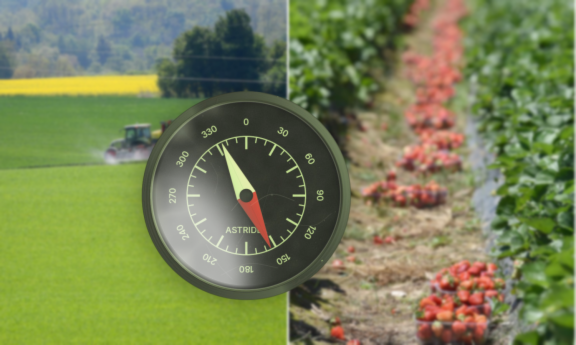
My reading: 155,°
